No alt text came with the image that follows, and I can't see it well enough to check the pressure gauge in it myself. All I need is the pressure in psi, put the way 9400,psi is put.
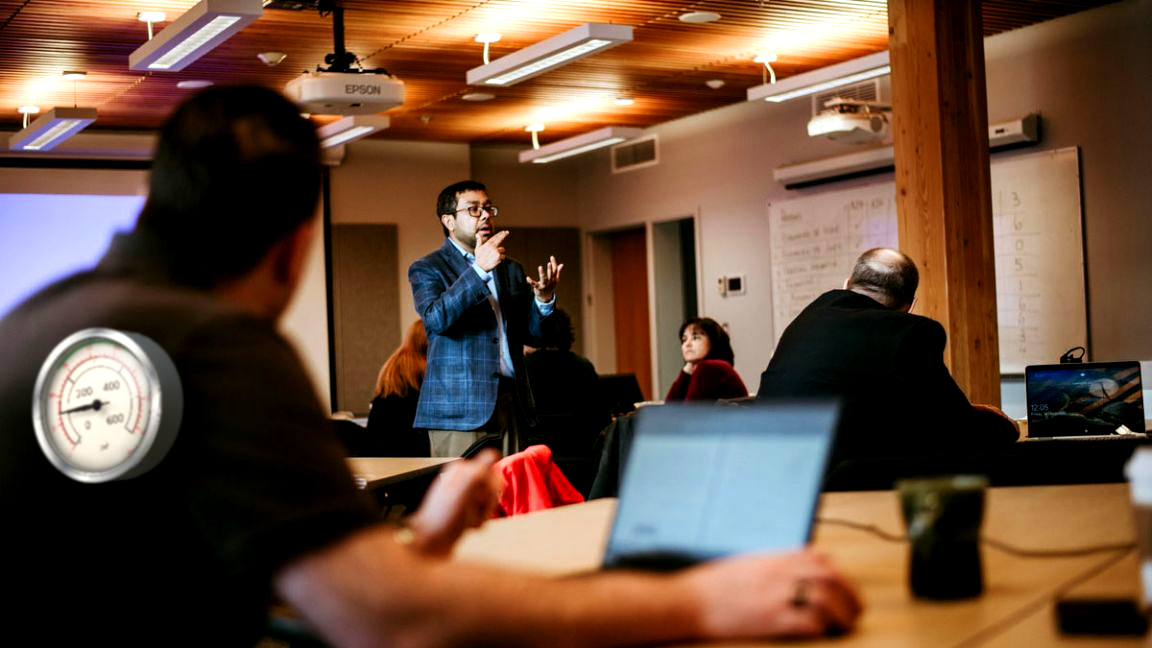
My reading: 100,psi
